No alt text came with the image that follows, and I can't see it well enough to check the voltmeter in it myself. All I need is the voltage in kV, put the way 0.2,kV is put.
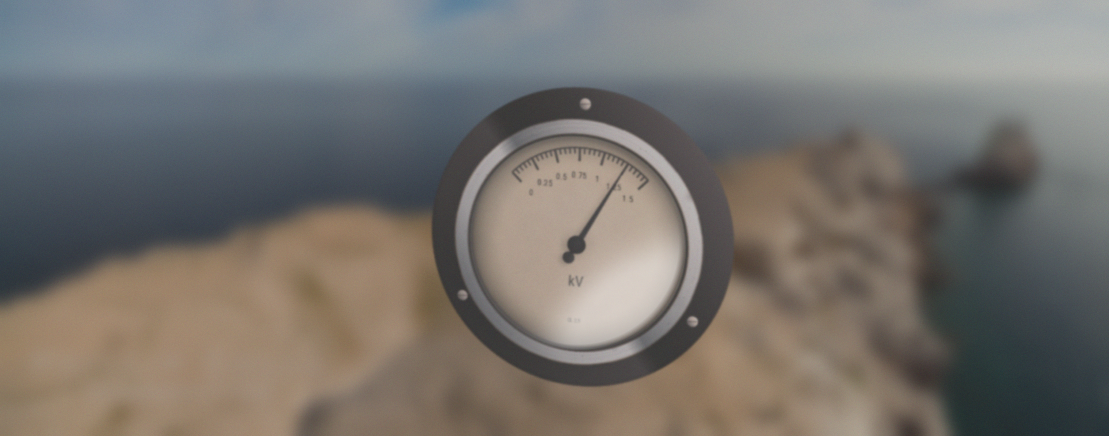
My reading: 1.25,kV
